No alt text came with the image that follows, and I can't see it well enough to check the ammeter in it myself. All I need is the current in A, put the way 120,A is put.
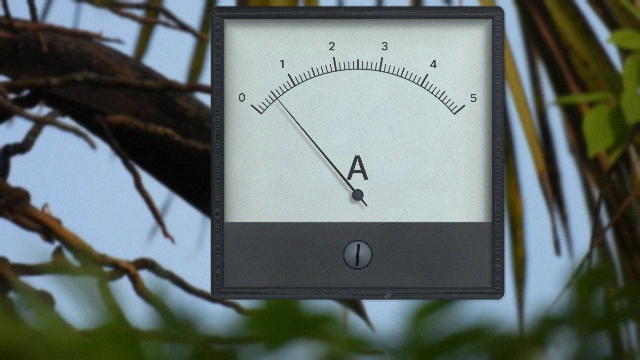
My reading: 0.5,A
